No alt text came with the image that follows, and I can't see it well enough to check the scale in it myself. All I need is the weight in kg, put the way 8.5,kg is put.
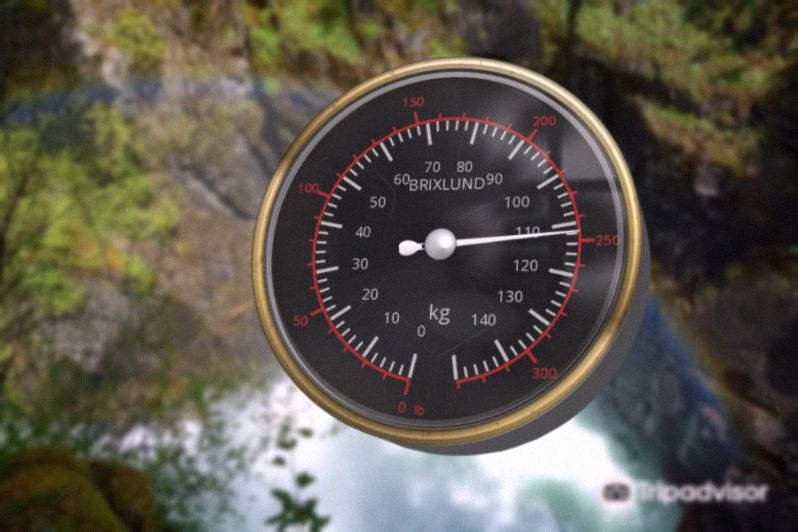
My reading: 112,kg
